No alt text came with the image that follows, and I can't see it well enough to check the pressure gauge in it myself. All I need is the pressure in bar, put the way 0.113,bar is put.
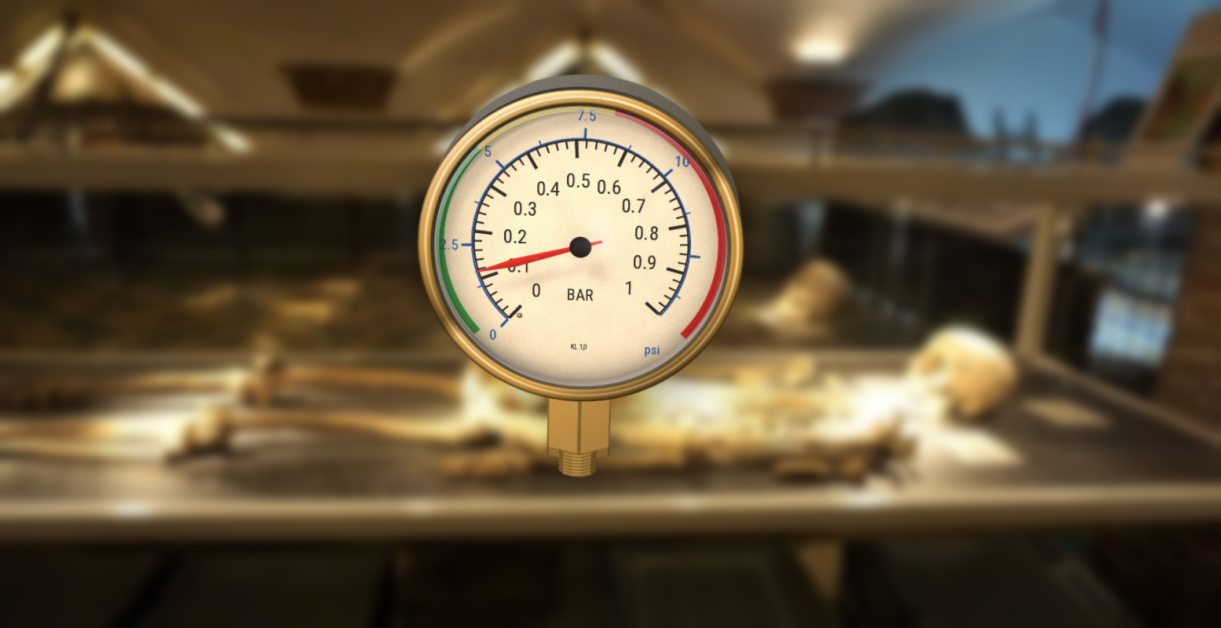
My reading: 0.12,bar
